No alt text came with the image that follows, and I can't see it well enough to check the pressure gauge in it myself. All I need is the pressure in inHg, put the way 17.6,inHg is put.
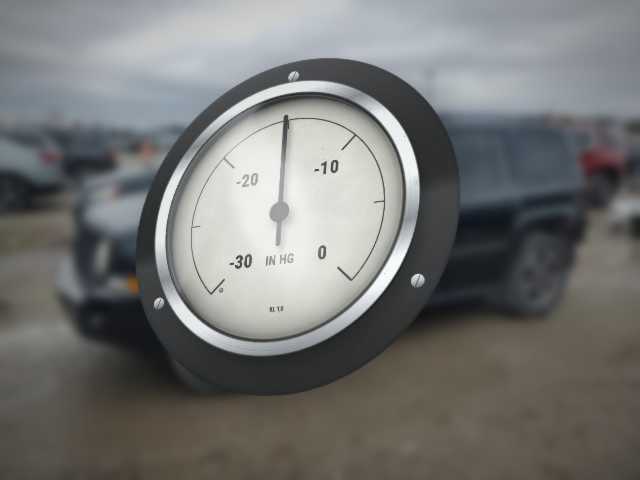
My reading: -15,inHg
